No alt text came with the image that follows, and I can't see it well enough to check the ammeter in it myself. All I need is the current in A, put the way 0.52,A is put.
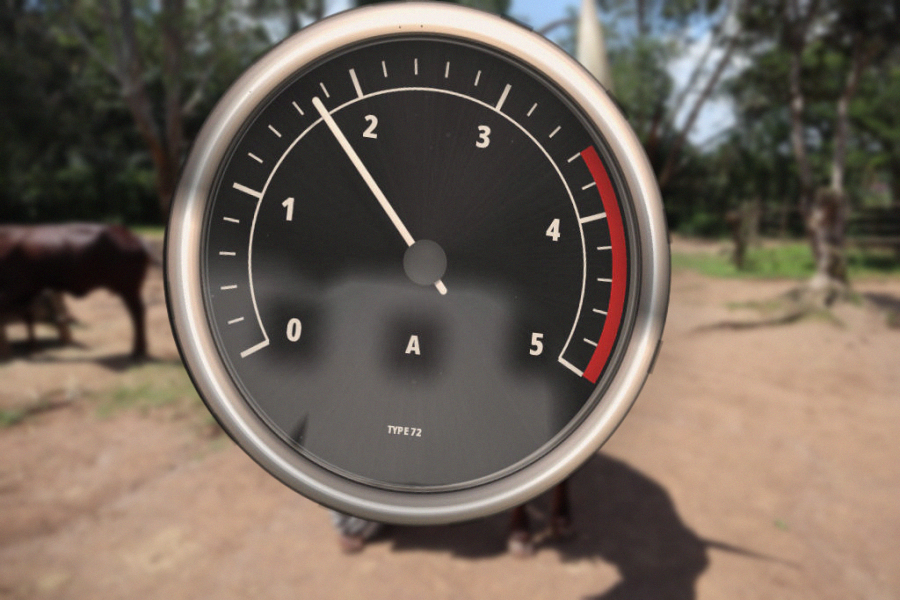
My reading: 1.7,A
